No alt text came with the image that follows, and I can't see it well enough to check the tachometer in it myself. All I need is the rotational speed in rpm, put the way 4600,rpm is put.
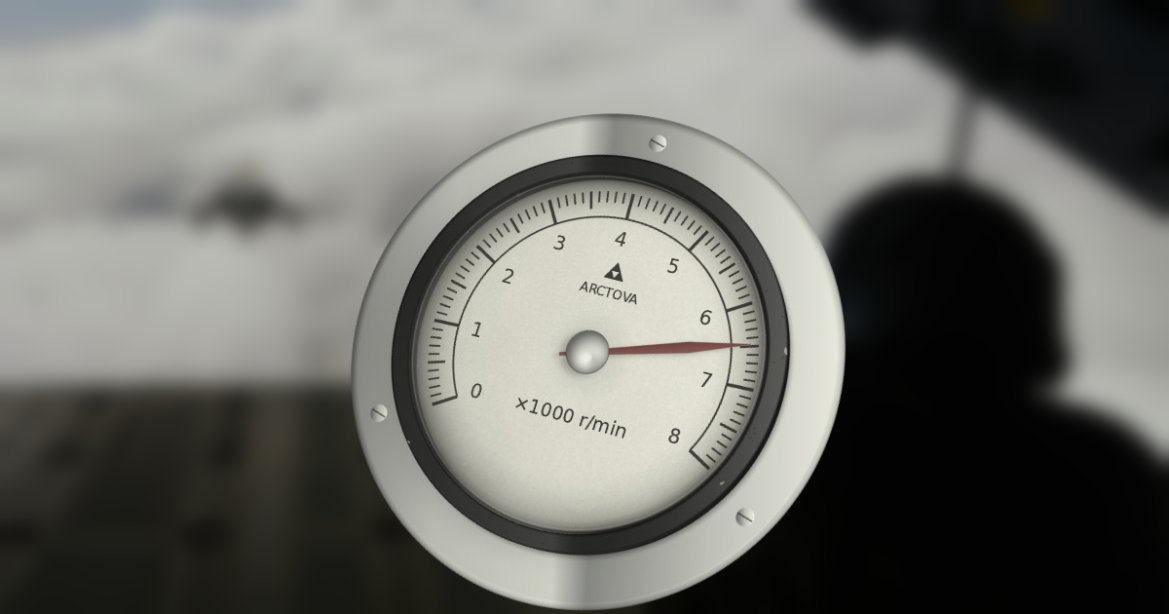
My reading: 6500,rpm
